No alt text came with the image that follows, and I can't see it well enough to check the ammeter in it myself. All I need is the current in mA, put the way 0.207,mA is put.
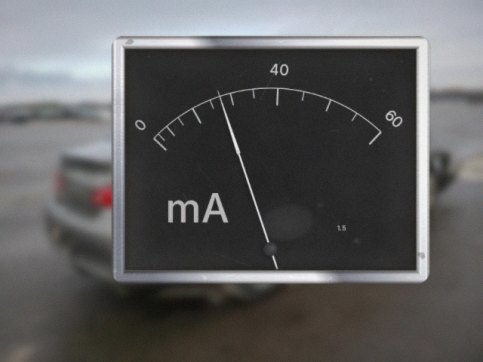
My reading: 27.5,mA
